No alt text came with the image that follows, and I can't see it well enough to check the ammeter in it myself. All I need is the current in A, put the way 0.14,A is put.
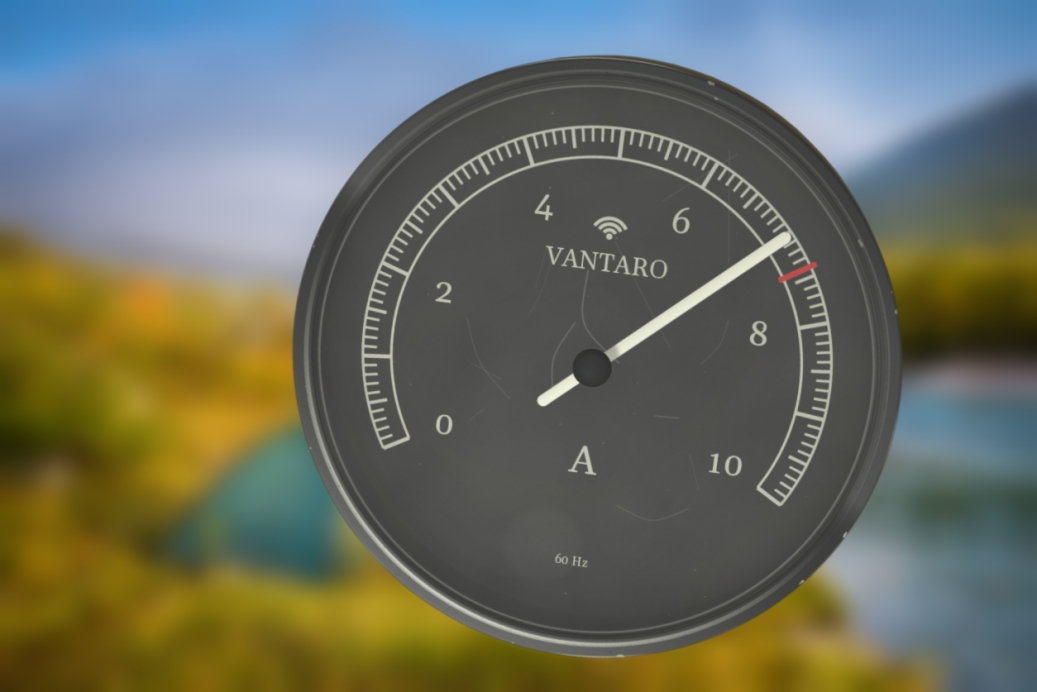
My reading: 7,A
